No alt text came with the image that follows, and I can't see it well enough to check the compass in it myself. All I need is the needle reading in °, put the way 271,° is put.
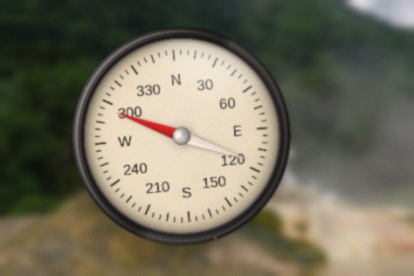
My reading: 295,°
